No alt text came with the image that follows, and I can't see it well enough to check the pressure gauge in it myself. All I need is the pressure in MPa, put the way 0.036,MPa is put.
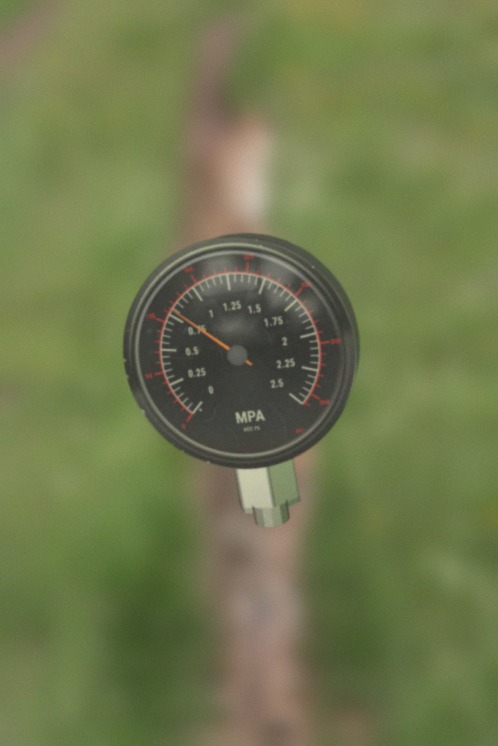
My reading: 0.8,MPa
